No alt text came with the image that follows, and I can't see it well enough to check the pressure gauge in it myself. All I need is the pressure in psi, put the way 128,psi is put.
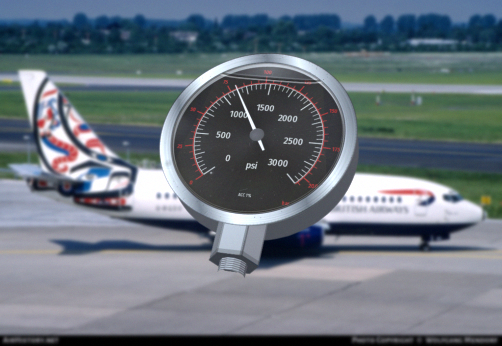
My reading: 1150,psi
